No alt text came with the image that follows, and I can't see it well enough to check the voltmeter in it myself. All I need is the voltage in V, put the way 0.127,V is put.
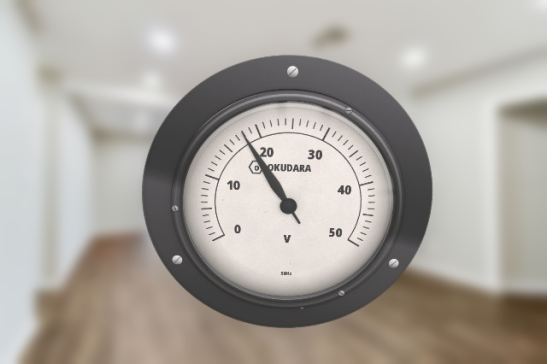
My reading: 18,V
